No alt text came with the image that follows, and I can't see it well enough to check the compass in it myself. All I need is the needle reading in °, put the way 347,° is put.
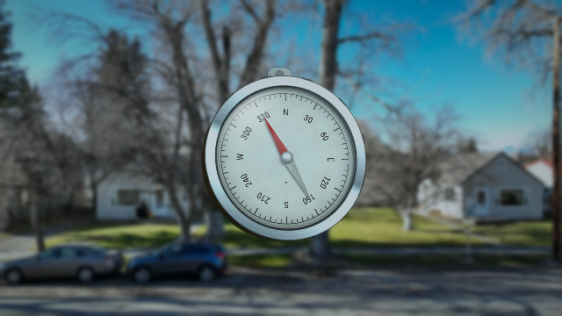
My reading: 330,°
